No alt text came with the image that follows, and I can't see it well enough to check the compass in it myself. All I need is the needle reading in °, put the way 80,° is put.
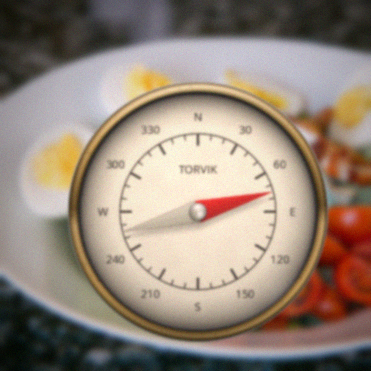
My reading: 75,°
